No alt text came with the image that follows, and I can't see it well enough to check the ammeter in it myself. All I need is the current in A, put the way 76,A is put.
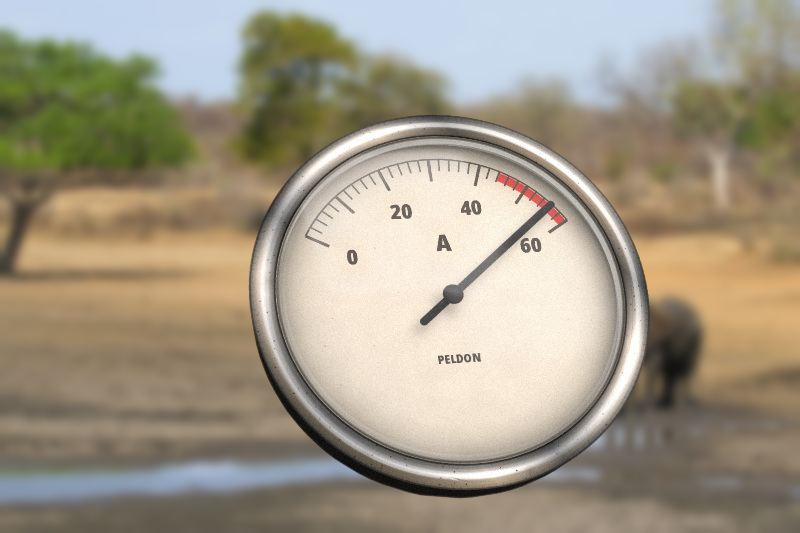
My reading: 56,A
